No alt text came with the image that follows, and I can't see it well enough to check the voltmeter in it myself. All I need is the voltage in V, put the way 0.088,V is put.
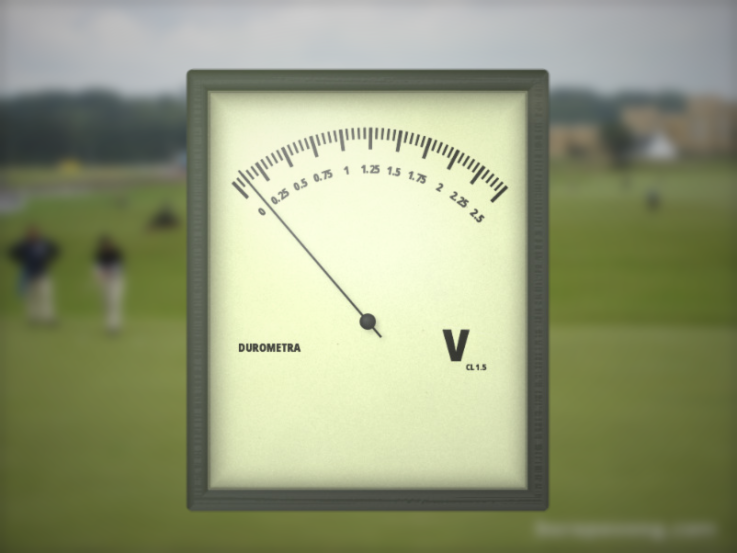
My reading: 0.1,V
